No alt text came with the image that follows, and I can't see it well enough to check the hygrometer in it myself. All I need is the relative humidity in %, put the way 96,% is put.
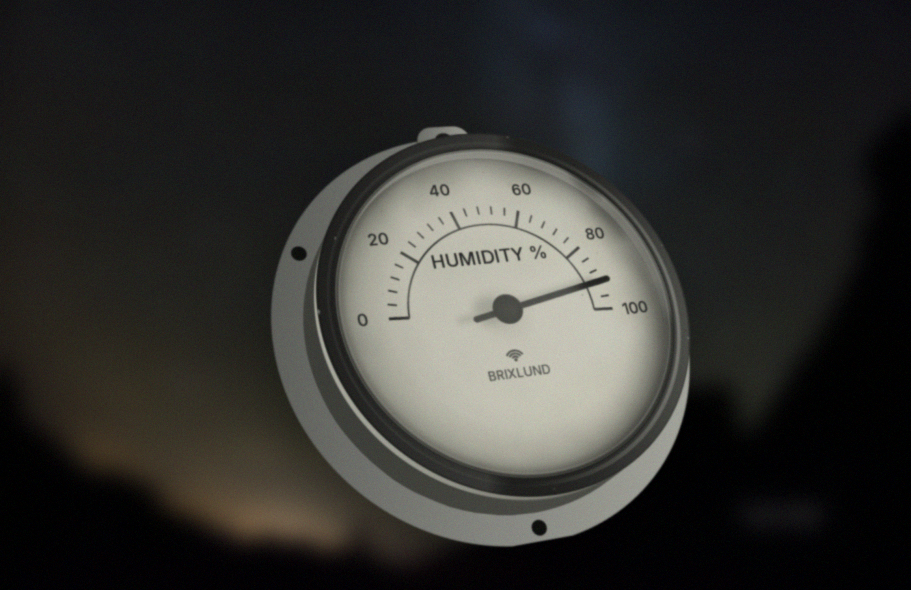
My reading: 92,%
